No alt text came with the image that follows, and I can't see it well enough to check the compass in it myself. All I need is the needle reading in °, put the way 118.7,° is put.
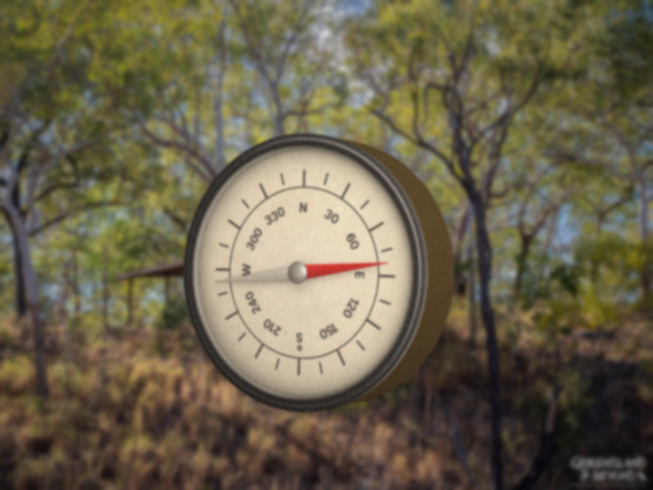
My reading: 82.5,°
